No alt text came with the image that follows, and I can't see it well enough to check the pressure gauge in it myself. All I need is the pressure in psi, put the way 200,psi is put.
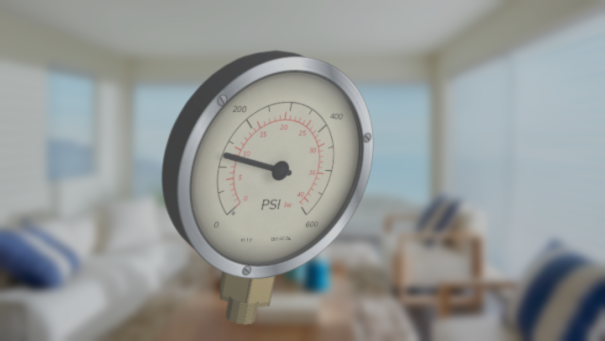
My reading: 125,psi
